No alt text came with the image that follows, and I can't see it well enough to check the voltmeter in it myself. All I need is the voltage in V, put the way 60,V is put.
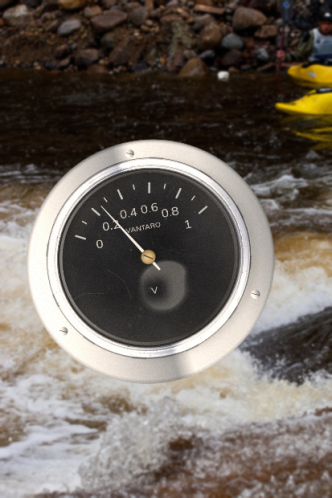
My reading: 0.25,V
